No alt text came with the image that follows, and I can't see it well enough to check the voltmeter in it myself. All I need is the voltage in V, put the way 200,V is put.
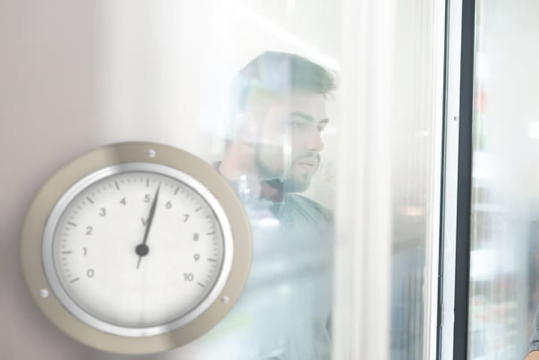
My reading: 5.4,V
